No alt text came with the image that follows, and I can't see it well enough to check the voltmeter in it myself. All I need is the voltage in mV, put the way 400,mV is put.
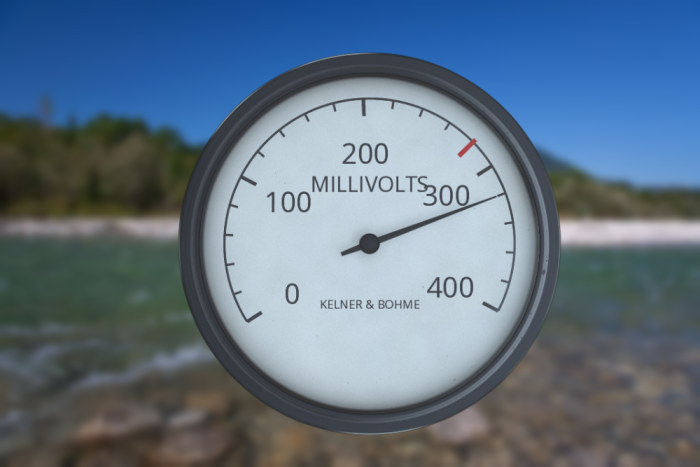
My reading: 320,mV
